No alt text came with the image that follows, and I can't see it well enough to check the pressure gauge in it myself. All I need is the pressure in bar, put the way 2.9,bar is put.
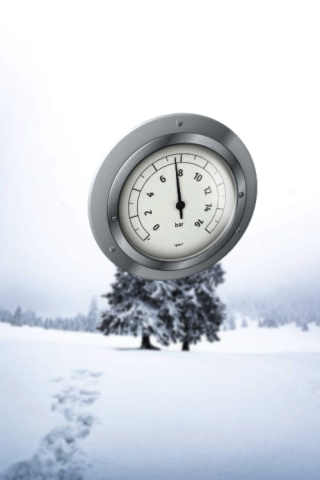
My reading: 7.5,bar
